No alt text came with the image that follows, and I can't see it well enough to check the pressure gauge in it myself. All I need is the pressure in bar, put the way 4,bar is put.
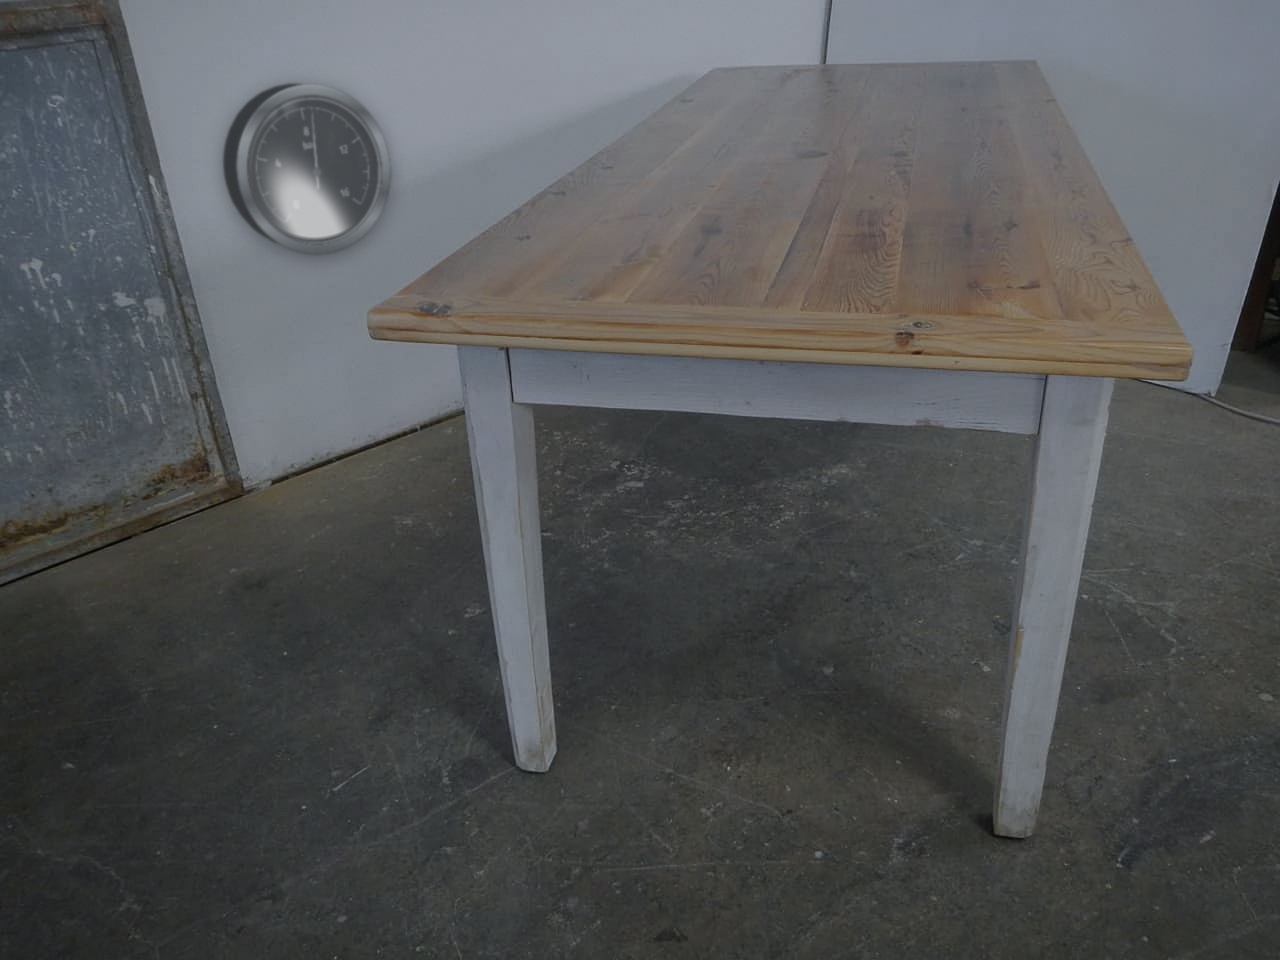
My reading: 8.5,bar
